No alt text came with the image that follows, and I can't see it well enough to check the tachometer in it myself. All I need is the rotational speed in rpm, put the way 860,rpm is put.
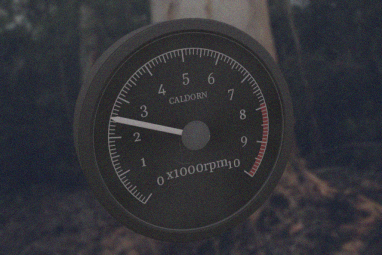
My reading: 2500,rpm
